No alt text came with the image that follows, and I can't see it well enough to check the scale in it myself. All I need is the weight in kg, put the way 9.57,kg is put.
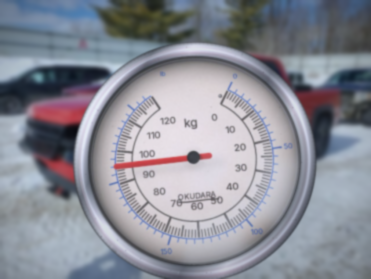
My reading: 95,kg
